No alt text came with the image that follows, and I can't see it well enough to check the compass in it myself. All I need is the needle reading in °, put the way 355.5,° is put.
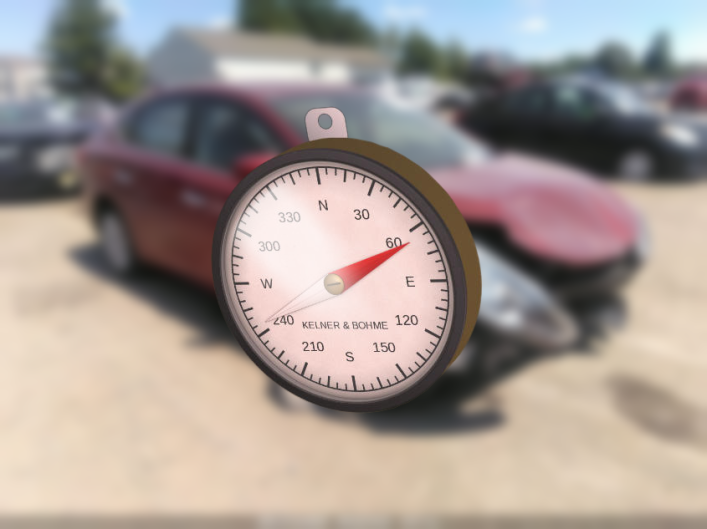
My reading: 65,°
